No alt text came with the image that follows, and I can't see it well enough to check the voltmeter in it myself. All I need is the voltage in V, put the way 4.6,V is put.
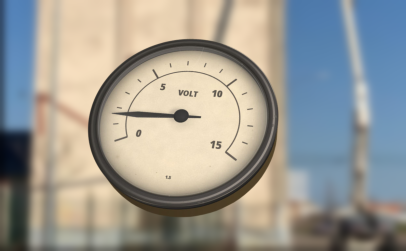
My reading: 1.5,V
